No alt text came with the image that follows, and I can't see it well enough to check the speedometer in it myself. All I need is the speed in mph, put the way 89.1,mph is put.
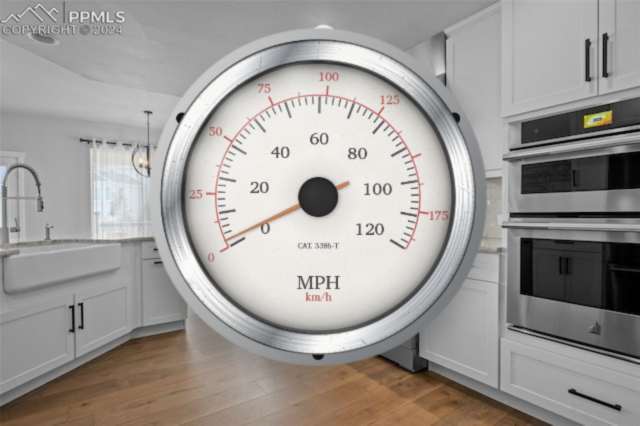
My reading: 2,mph
